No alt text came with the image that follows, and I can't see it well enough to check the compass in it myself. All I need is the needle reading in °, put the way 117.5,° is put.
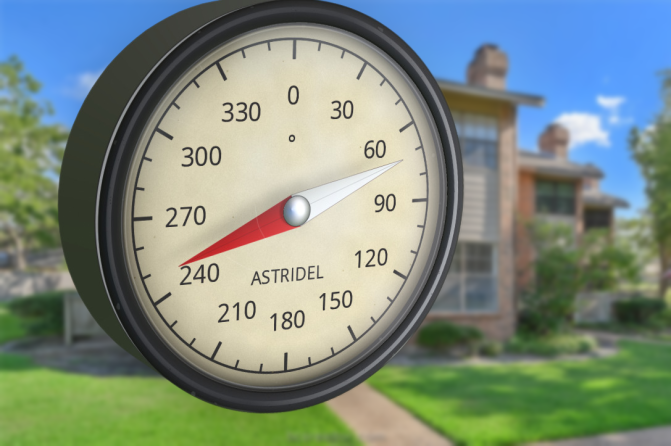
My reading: 250,°
